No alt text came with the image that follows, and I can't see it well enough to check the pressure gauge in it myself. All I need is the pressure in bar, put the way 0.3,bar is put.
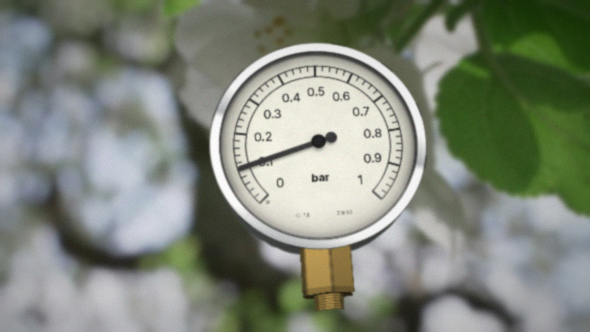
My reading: 0.1,bar
